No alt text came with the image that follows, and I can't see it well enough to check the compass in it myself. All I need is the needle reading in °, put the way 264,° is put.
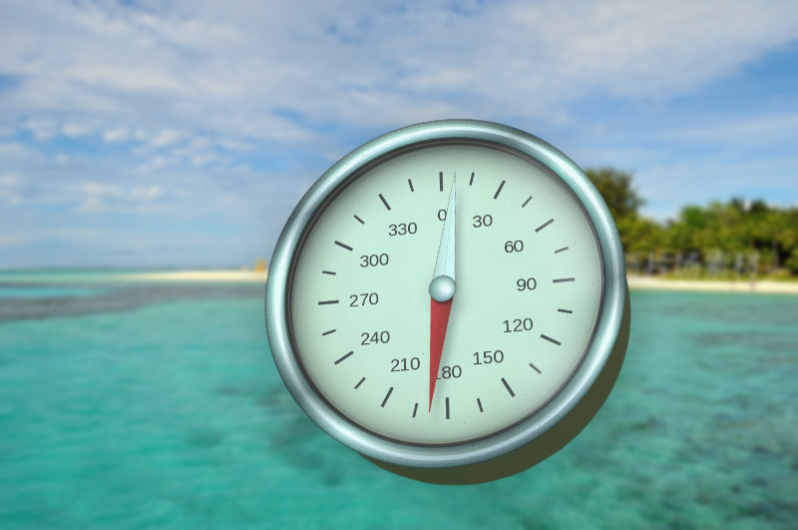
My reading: 187.5,°
